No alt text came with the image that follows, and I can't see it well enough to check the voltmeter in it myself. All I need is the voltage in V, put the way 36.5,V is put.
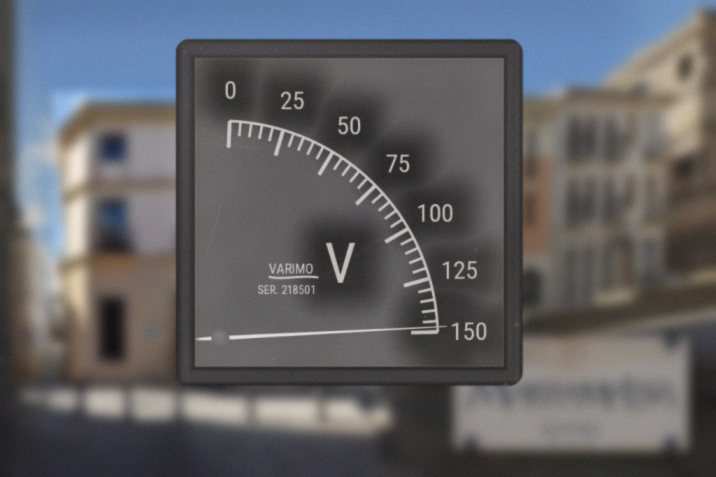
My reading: 147.5,V
